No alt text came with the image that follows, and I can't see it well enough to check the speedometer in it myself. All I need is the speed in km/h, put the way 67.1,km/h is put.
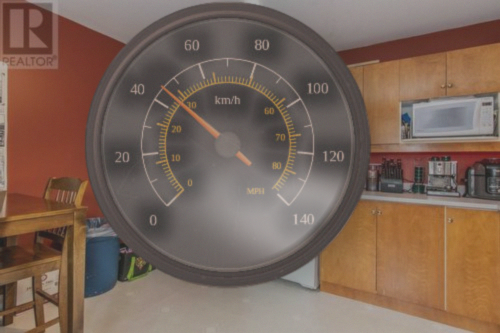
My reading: 45,km/h
